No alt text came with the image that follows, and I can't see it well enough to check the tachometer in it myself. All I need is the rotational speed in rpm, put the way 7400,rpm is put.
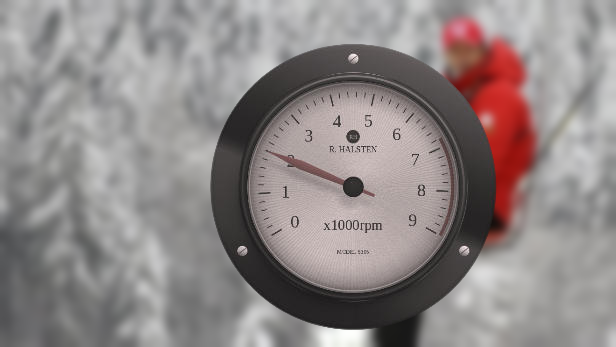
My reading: 2000,rpm
